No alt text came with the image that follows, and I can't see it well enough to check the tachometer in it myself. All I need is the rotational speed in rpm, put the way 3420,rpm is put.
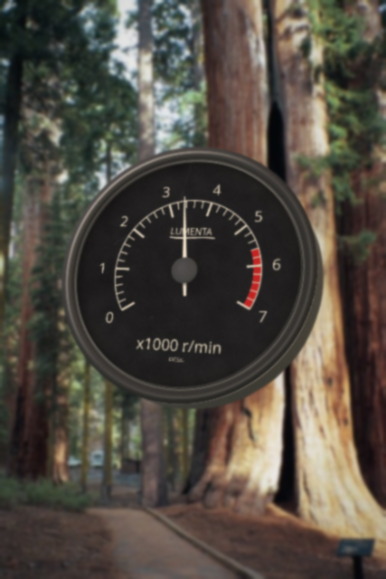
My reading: 3400,rpm
